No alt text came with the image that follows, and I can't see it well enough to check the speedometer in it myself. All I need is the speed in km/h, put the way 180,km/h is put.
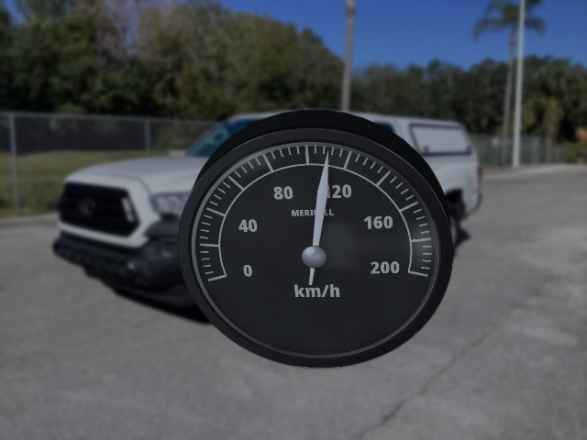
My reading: 110,km/h
